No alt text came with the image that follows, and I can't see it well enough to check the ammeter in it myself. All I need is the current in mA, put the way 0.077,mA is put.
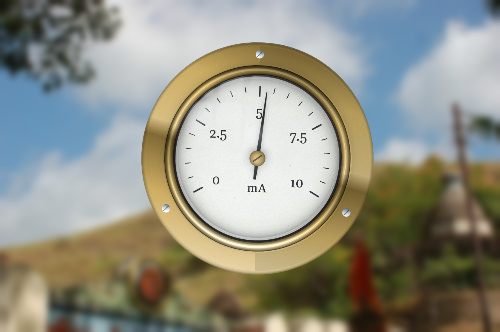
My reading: 5.25,mA
